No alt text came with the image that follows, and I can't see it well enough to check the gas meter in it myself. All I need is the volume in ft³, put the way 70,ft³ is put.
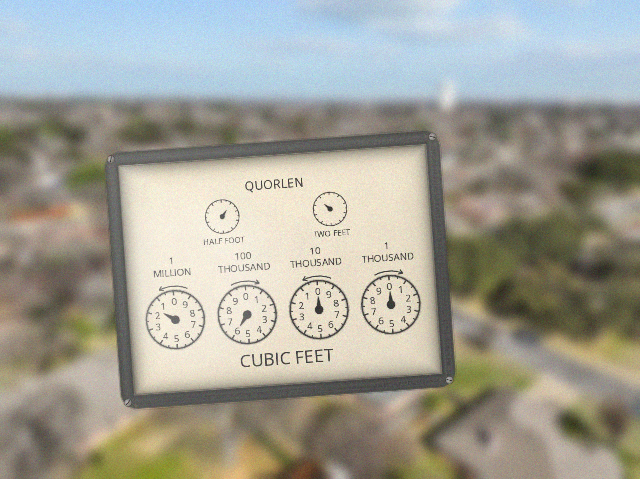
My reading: 160000,ft³
